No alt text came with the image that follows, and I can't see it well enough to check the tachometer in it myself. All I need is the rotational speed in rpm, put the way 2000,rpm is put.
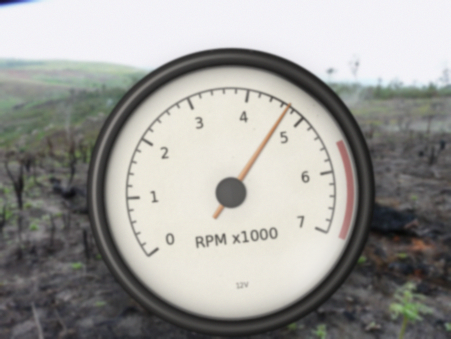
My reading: 4700,rpm
